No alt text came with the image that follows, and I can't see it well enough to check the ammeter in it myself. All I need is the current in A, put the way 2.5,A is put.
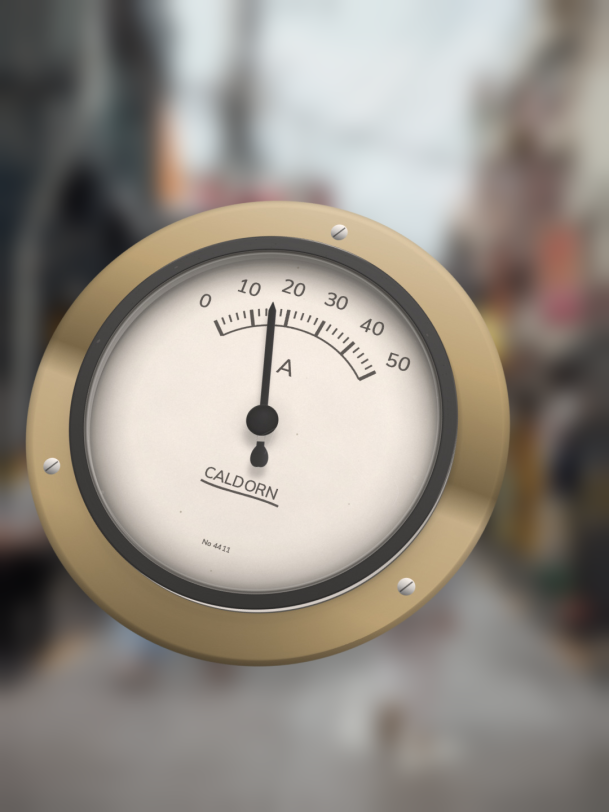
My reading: 16,A
